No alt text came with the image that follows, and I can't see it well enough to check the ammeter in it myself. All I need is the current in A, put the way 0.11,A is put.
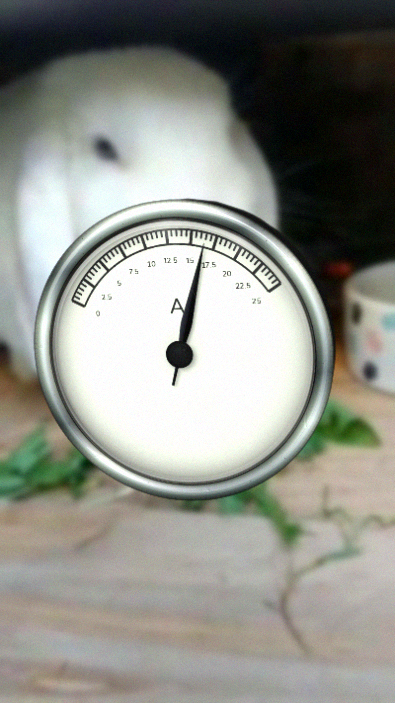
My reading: 16.5,A
